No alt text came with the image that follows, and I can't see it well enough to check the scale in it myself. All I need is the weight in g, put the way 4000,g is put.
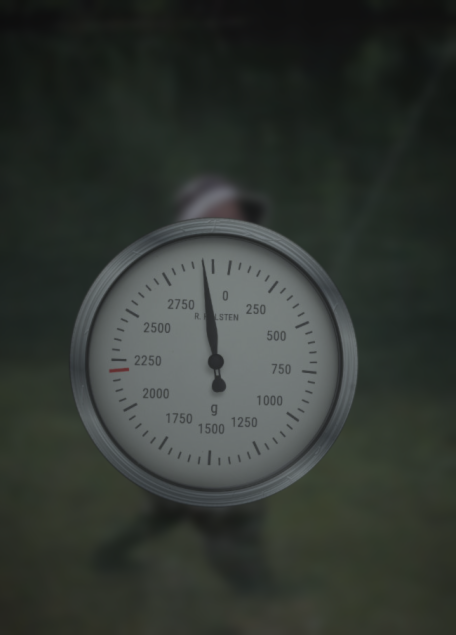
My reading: 2950,g
